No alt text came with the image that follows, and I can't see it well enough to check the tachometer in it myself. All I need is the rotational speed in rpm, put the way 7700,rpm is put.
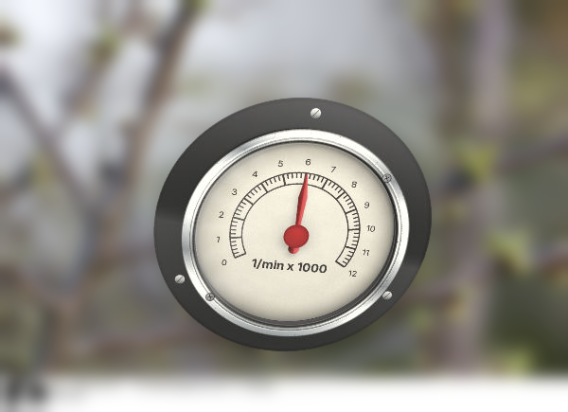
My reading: 6000,rpm
